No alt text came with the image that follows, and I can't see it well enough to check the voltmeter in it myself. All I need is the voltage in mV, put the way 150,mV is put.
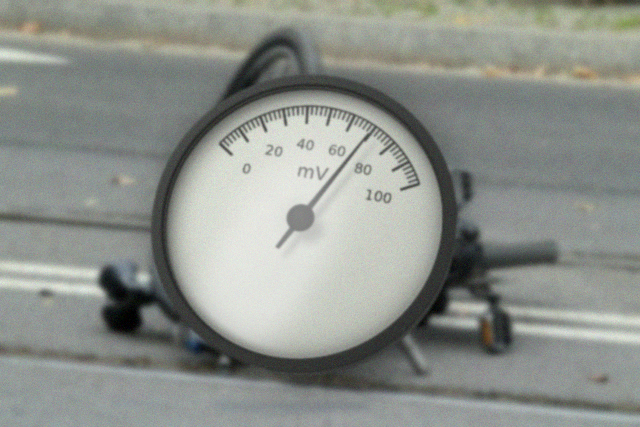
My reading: 70,mV
